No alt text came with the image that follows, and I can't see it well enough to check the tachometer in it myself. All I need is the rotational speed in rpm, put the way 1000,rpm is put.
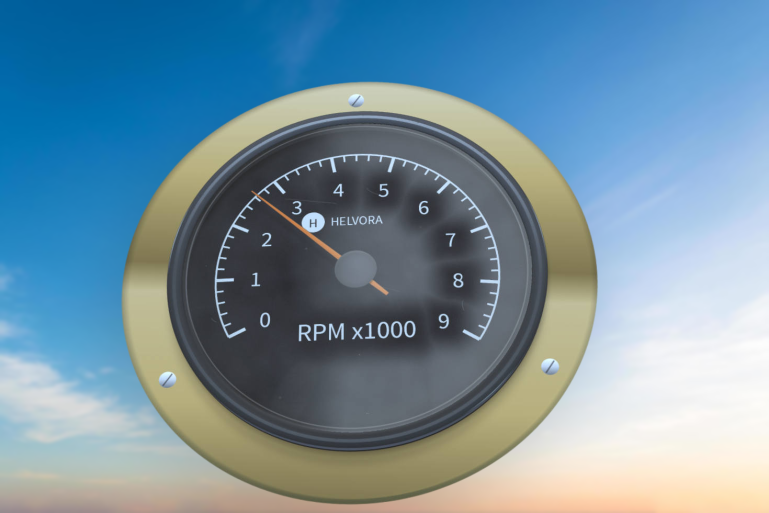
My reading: 2600,rpm
